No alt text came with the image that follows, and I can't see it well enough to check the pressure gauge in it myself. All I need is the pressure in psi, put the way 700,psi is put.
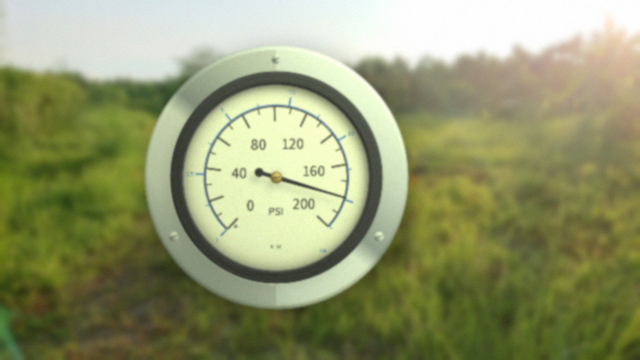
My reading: 180,psi
